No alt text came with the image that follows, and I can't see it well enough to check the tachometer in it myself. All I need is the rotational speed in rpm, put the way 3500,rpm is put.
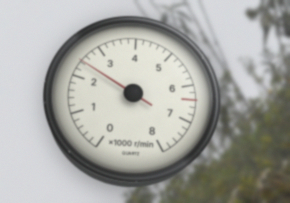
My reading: 2400,rpm
